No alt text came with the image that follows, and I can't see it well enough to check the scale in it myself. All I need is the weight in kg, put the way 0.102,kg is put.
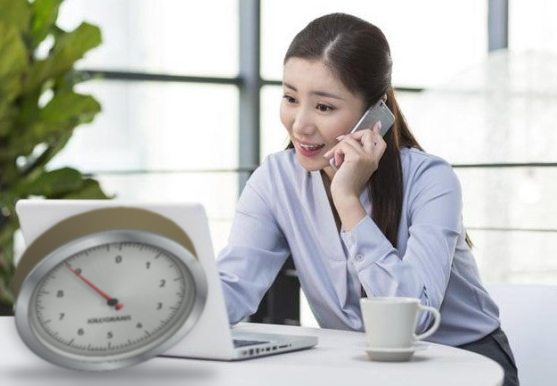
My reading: 9,kg
